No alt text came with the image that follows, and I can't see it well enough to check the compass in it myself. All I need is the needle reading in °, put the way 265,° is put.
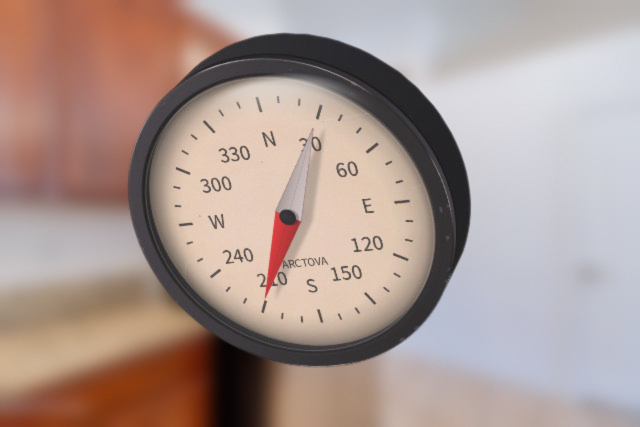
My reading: 210,°
